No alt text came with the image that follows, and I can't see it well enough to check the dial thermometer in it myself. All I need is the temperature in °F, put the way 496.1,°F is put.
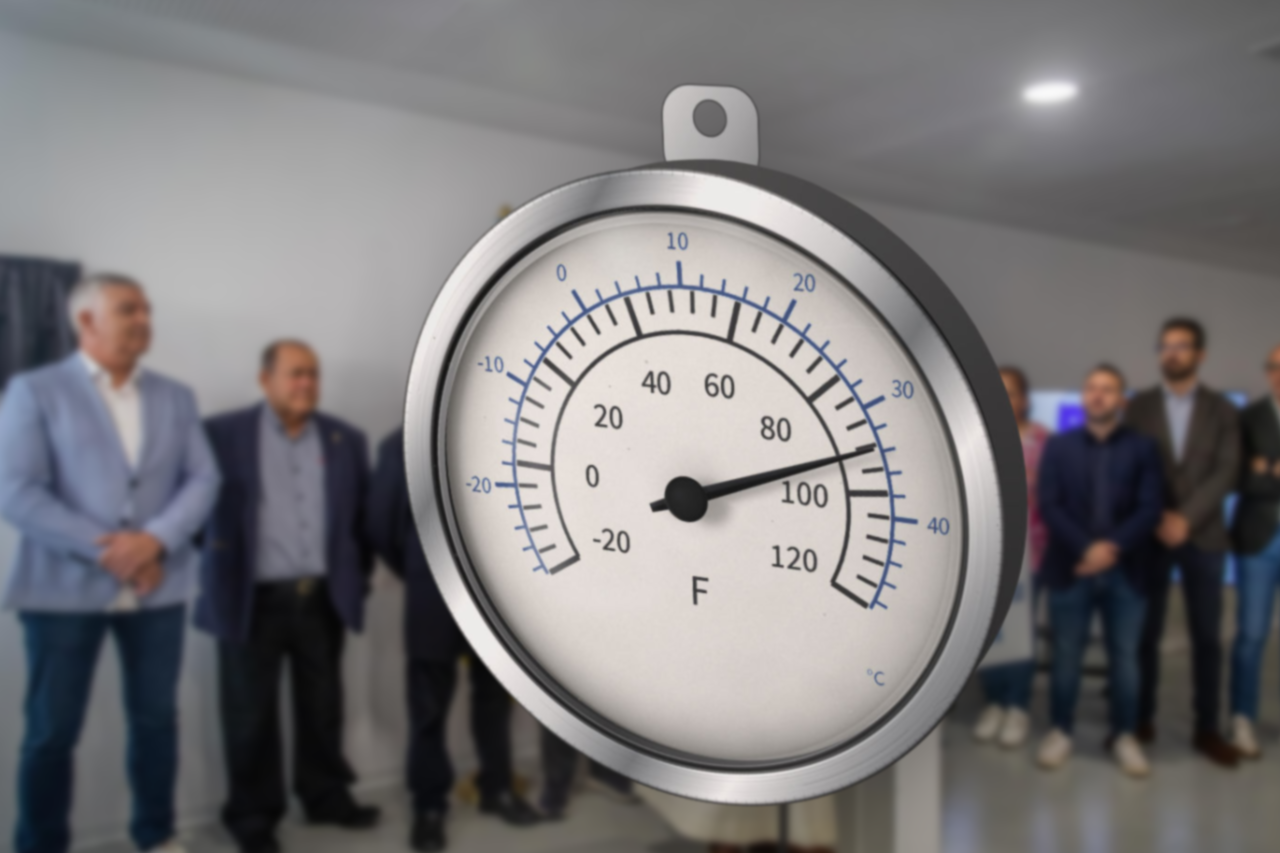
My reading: 92,°F
